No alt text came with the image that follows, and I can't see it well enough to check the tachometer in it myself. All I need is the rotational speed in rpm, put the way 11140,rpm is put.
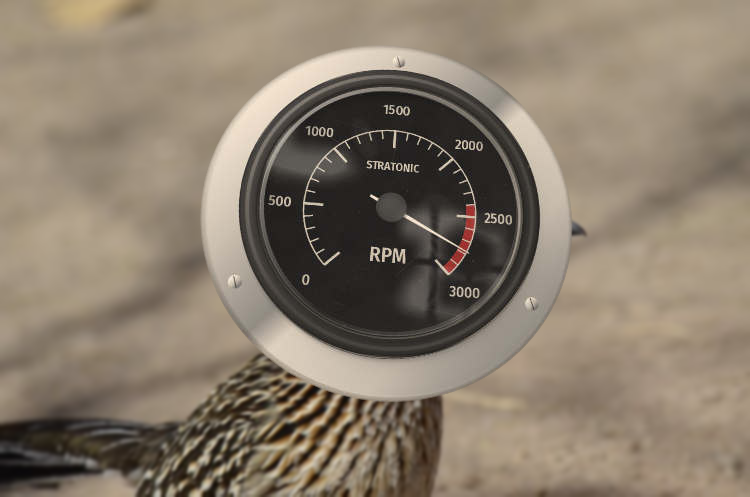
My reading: 2800,rpm
